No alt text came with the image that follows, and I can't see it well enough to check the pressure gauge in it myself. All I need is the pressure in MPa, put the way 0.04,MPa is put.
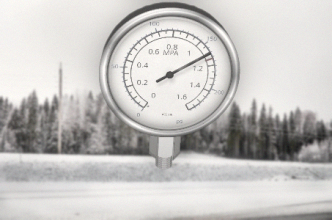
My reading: 1.1,MPa
